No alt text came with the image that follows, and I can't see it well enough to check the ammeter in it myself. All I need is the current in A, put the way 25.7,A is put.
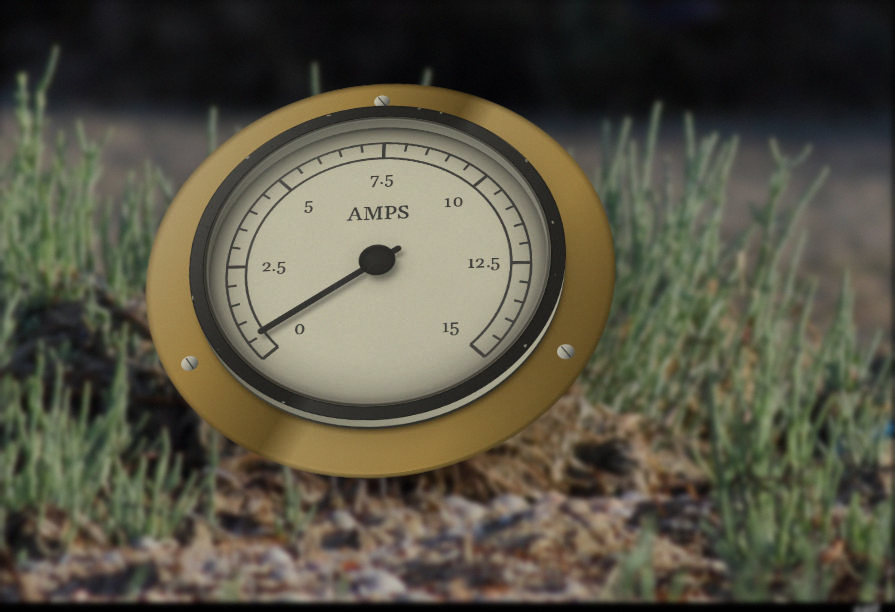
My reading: 0.5,A
